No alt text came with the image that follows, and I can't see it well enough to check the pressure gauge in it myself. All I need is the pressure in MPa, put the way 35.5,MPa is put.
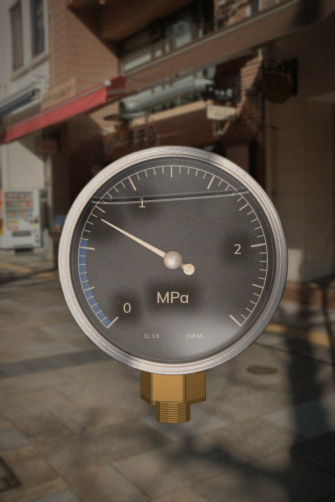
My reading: 0.7,MPa
